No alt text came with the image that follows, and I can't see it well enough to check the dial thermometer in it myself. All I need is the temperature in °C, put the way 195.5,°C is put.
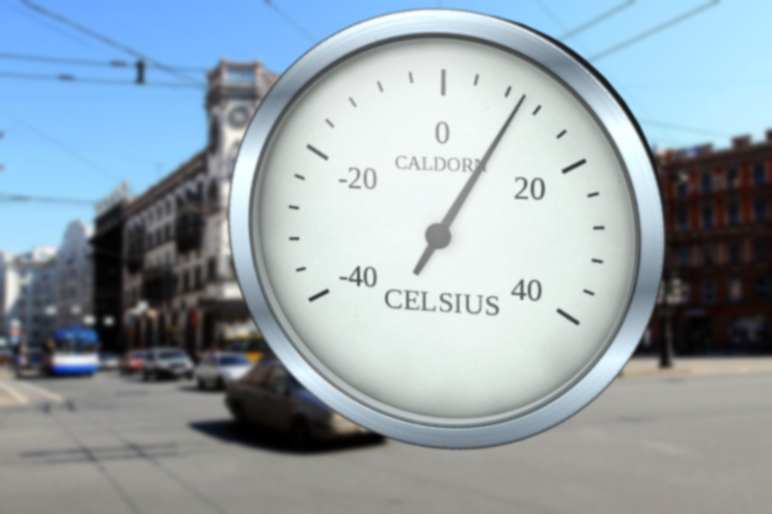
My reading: 10,°C
